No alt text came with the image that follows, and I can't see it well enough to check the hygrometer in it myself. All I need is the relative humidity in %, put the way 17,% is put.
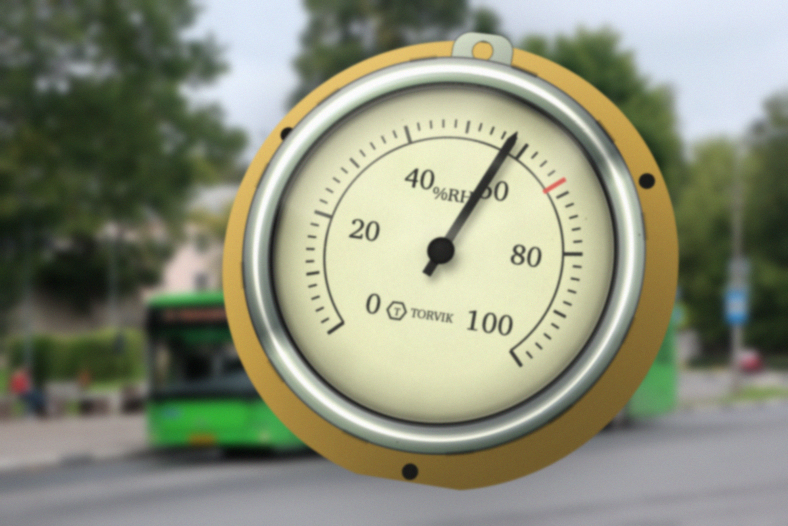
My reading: 58,%
